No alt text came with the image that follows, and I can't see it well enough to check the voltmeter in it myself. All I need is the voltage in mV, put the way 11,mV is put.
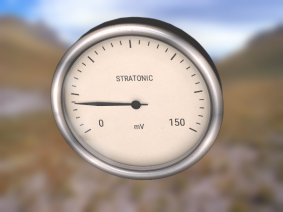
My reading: 20,mV
